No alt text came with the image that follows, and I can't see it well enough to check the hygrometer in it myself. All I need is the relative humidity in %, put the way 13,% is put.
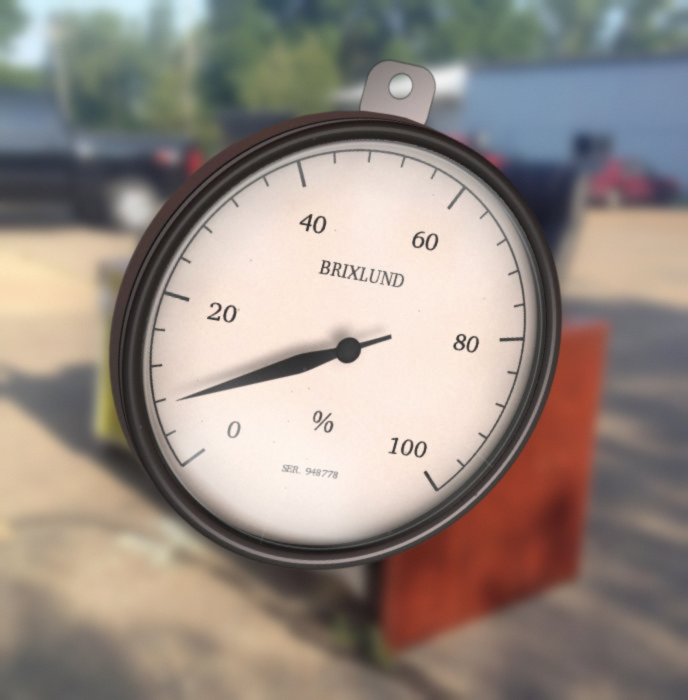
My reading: 8,%
